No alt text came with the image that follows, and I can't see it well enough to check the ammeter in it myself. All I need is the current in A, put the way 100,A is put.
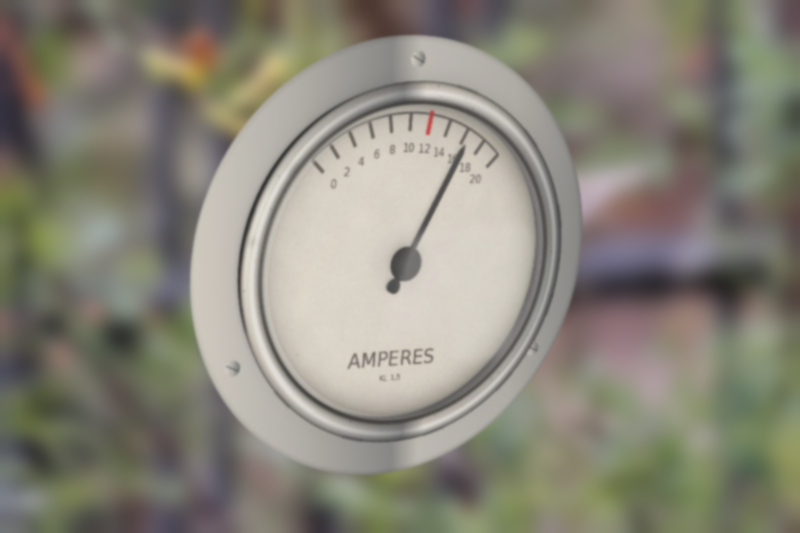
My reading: 16,A
